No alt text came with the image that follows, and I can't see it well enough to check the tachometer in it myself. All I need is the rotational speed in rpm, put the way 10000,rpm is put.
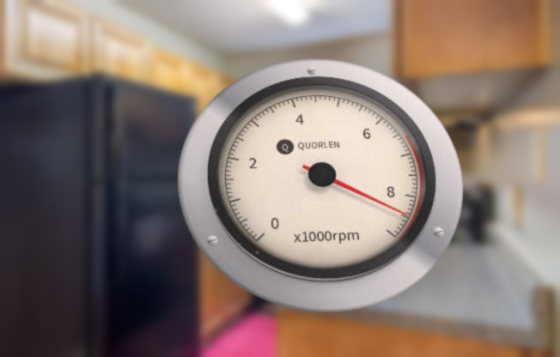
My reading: 8500,rpm
